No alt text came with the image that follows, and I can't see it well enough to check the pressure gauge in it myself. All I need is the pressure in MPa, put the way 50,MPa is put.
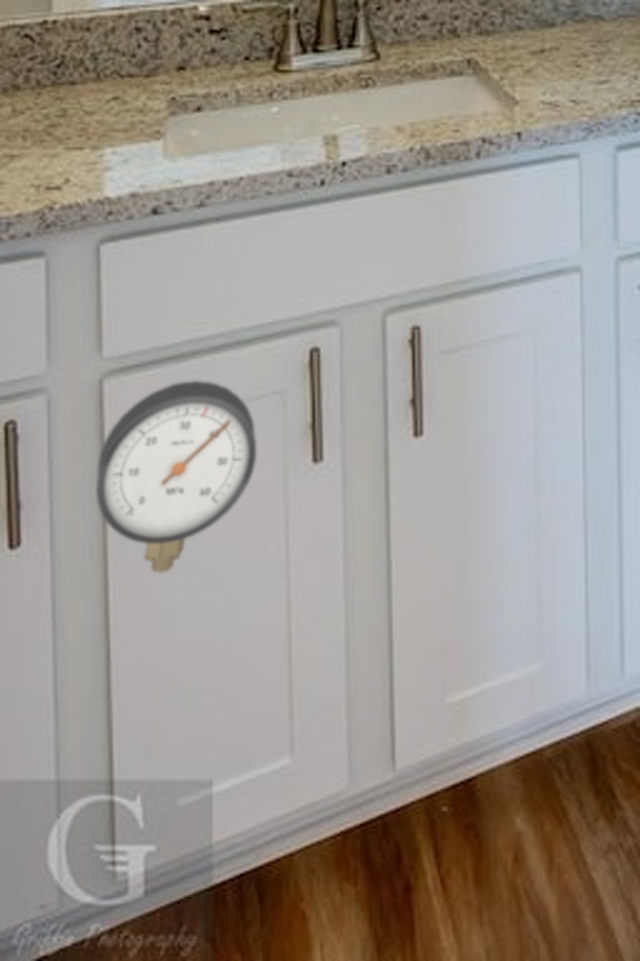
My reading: 40,MPa
